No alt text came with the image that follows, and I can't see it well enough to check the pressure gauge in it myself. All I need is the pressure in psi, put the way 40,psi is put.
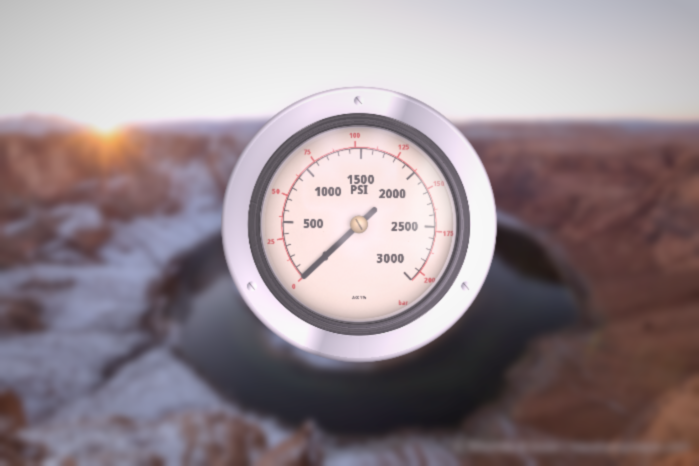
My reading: 0,psi
